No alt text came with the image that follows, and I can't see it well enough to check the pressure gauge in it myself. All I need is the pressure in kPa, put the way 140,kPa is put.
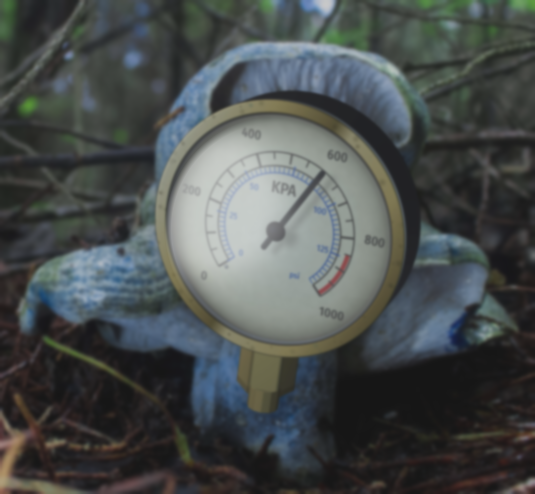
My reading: 600,kPa
